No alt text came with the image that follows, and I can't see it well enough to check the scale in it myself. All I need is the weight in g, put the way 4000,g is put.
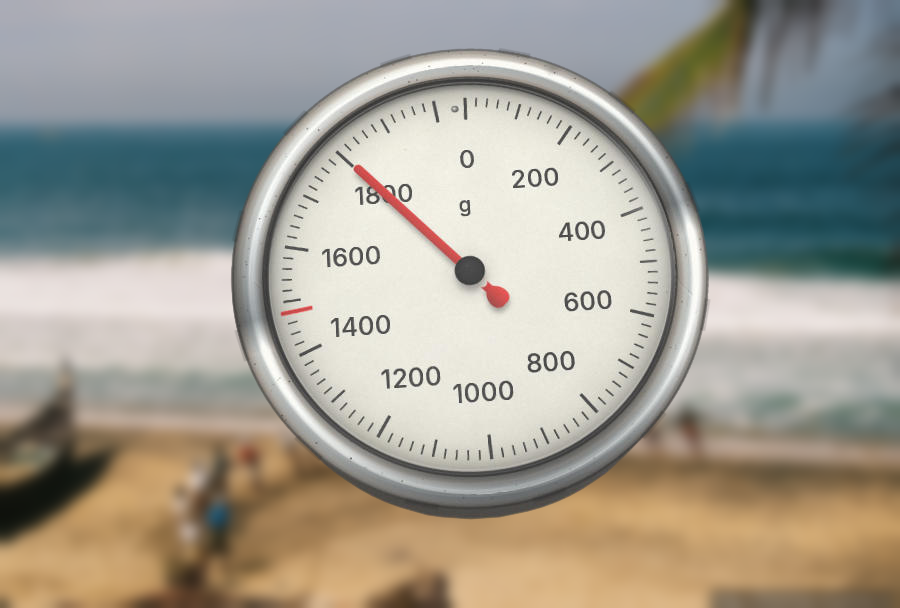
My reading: 1800,g
